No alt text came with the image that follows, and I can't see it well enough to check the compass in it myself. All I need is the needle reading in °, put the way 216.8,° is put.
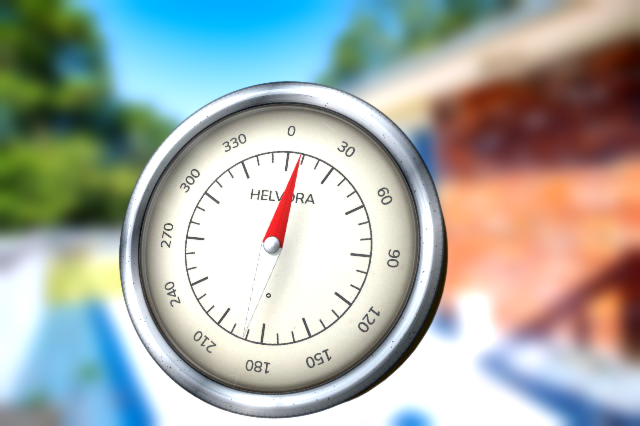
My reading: 10,°
